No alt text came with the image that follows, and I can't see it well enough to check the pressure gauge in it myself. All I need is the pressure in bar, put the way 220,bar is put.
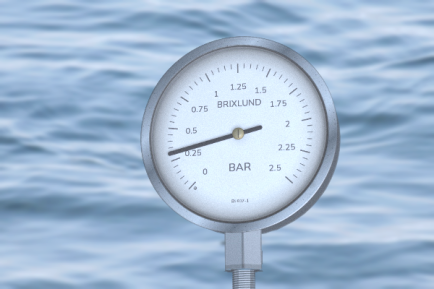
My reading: 0.3,bar
